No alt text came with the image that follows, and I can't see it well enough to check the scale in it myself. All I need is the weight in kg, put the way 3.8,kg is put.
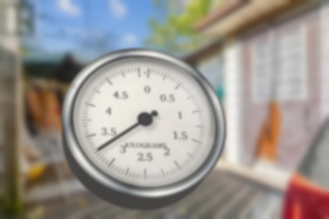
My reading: 3.25,kg
